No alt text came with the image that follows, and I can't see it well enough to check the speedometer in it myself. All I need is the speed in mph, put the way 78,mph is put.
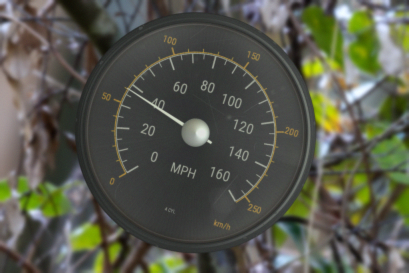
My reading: 37.5,mph
